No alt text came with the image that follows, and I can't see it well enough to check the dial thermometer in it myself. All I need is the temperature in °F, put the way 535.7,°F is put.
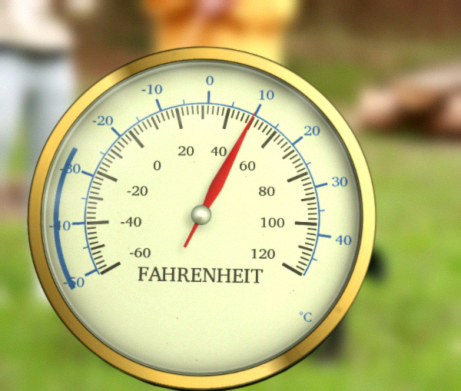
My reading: 50,°F
